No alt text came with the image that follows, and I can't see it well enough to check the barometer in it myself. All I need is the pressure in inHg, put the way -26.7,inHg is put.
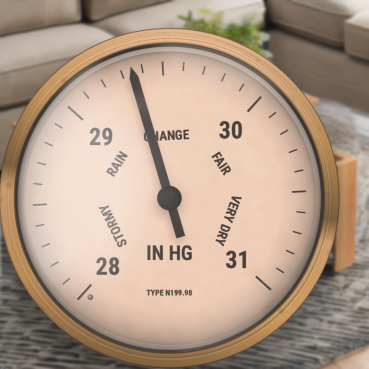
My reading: 29.35,inHg
